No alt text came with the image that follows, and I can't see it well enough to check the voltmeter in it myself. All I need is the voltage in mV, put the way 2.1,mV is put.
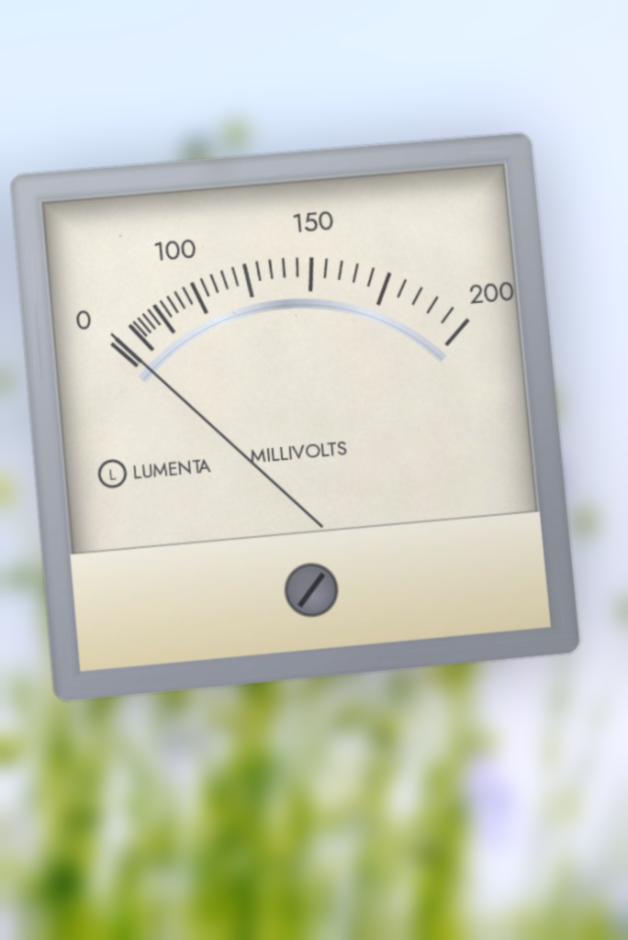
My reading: 25,mV
